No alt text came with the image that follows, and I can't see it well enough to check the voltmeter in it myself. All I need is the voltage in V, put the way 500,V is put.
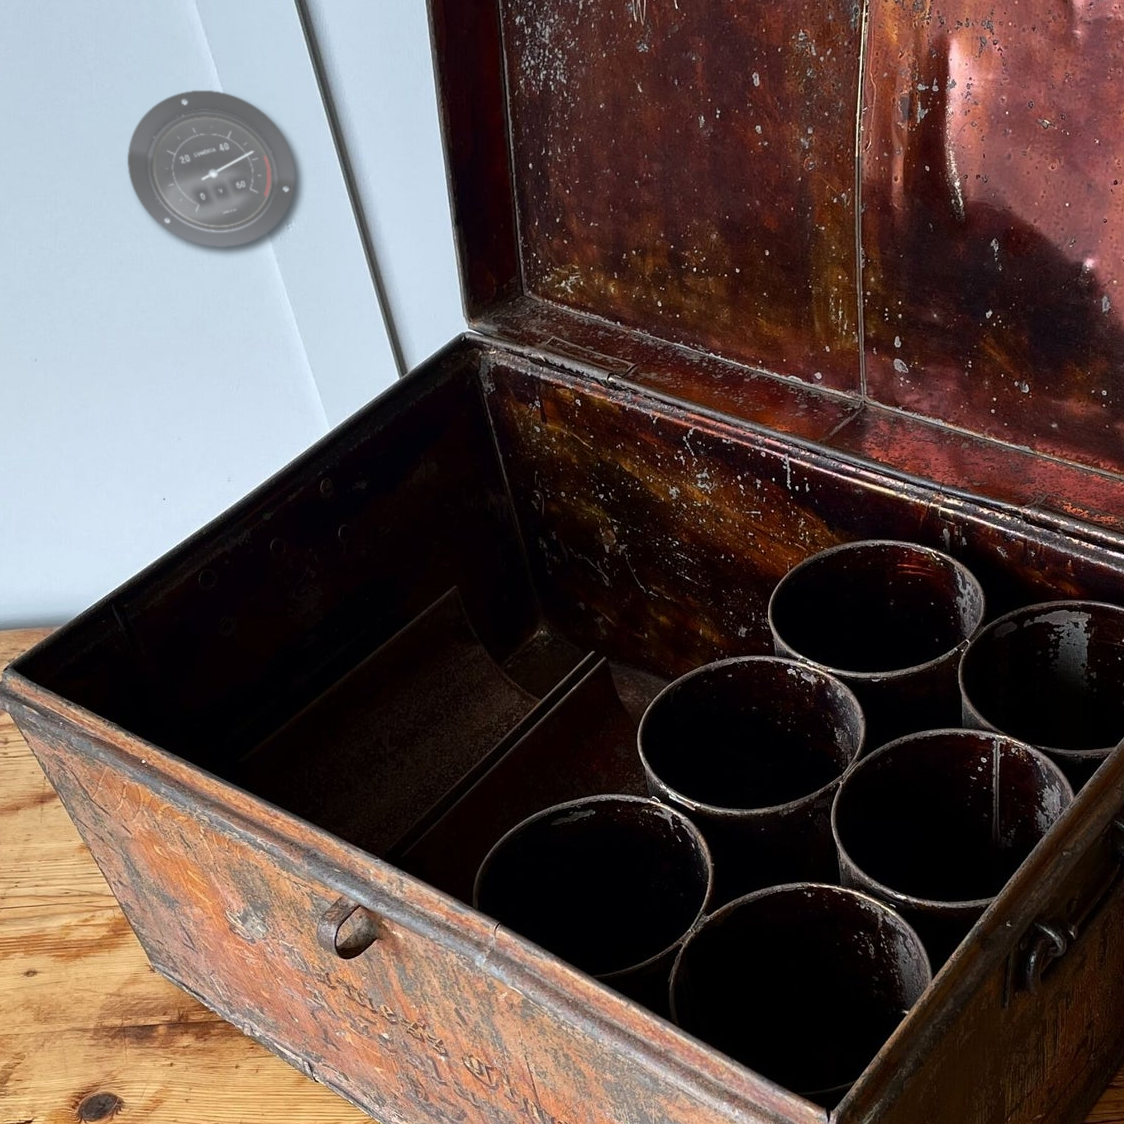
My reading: 47.5,V
